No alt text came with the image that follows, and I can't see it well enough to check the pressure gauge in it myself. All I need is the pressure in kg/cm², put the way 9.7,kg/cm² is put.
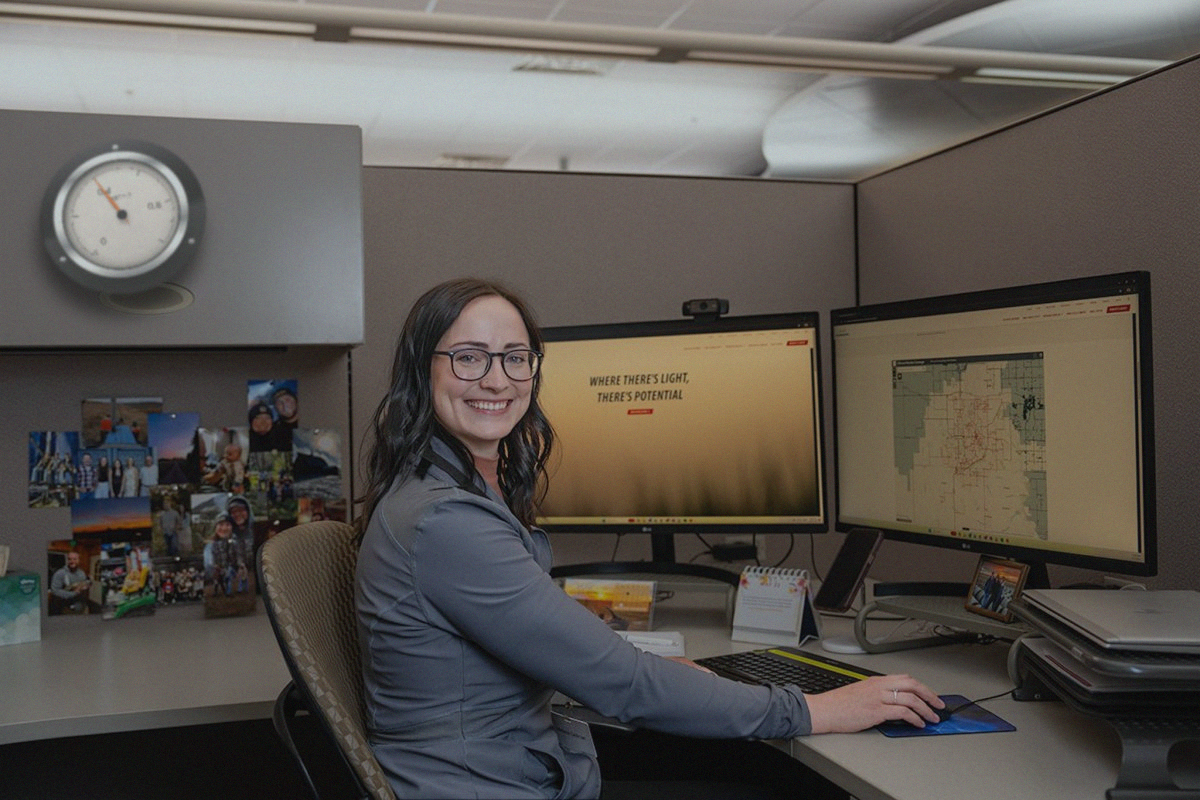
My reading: 0.4,kg/cm²
